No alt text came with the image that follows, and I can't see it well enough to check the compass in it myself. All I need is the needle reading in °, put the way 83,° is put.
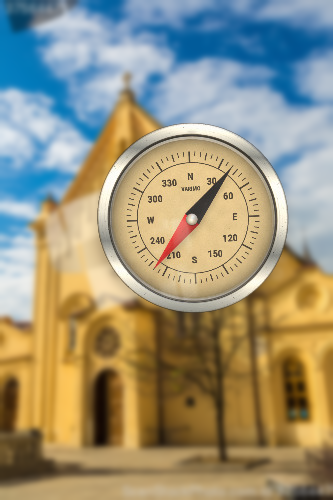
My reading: 220,°
